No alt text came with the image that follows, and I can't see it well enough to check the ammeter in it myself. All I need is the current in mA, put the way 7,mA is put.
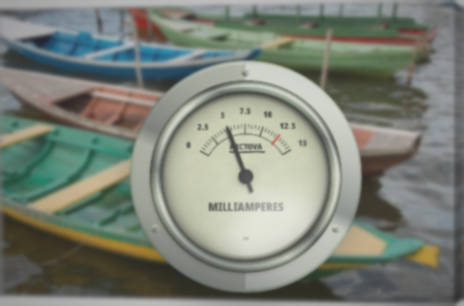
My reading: 5,mA
